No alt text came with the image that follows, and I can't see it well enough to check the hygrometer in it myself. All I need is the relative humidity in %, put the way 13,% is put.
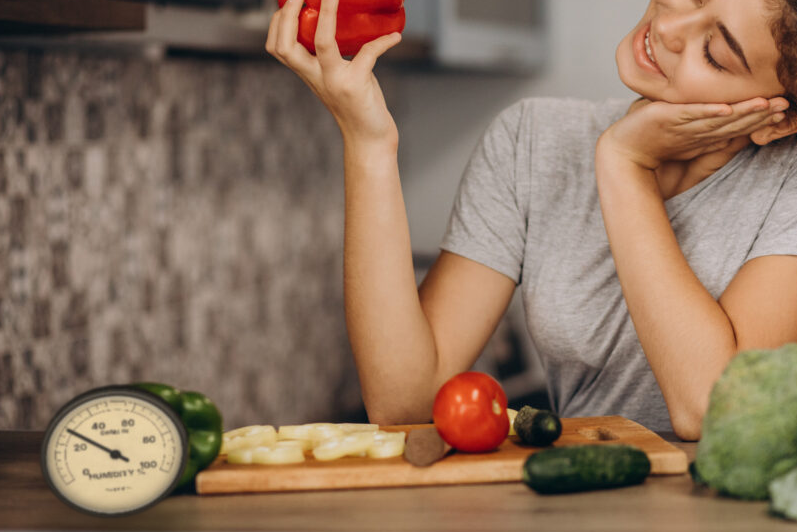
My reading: 28,%
